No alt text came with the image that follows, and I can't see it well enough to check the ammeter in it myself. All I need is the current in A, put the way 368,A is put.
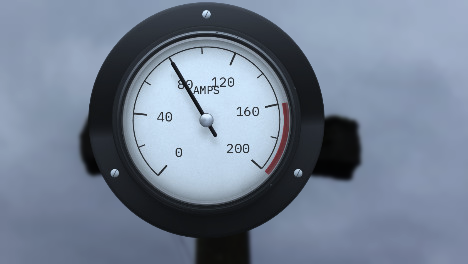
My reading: 80,A
